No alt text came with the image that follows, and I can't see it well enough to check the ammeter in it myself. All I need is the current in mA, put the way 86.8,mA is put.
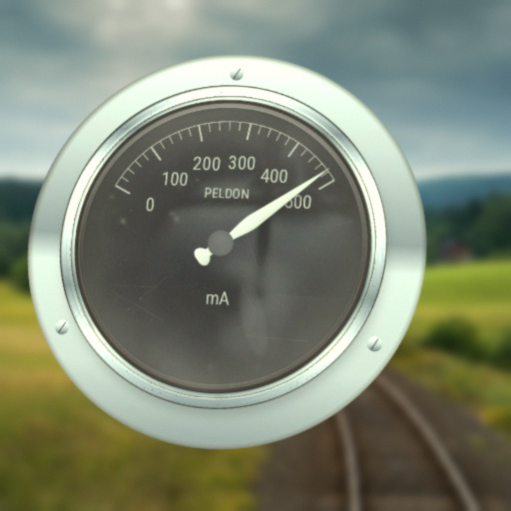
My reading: 480,mA
